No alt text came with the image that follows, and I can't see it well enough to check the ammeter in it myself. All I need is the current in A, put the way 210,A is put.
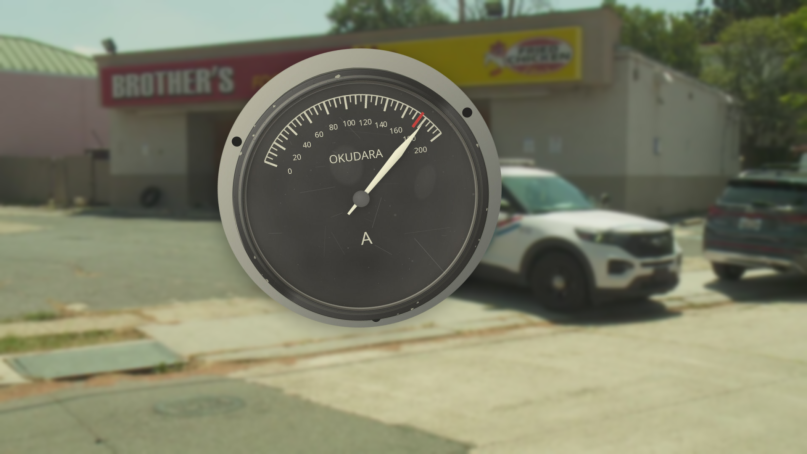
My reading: 180,A
